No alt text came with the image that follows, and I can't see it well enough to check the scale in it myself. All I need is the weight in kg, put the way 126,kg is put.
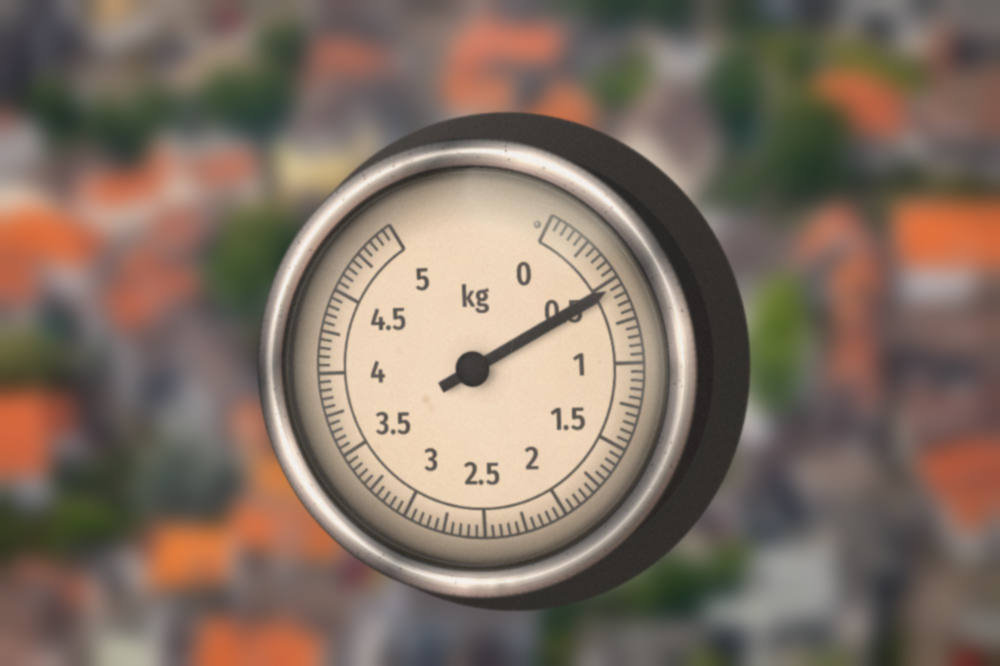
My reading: 0.55,kg
